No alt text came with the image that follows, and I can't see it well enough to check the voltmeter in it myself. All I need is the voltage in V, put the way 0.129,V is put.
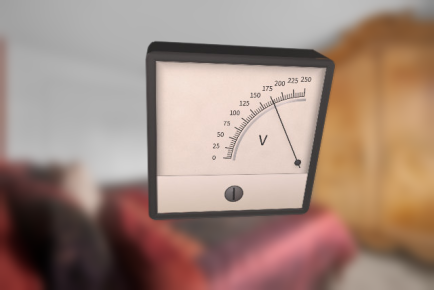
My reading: 175,V
